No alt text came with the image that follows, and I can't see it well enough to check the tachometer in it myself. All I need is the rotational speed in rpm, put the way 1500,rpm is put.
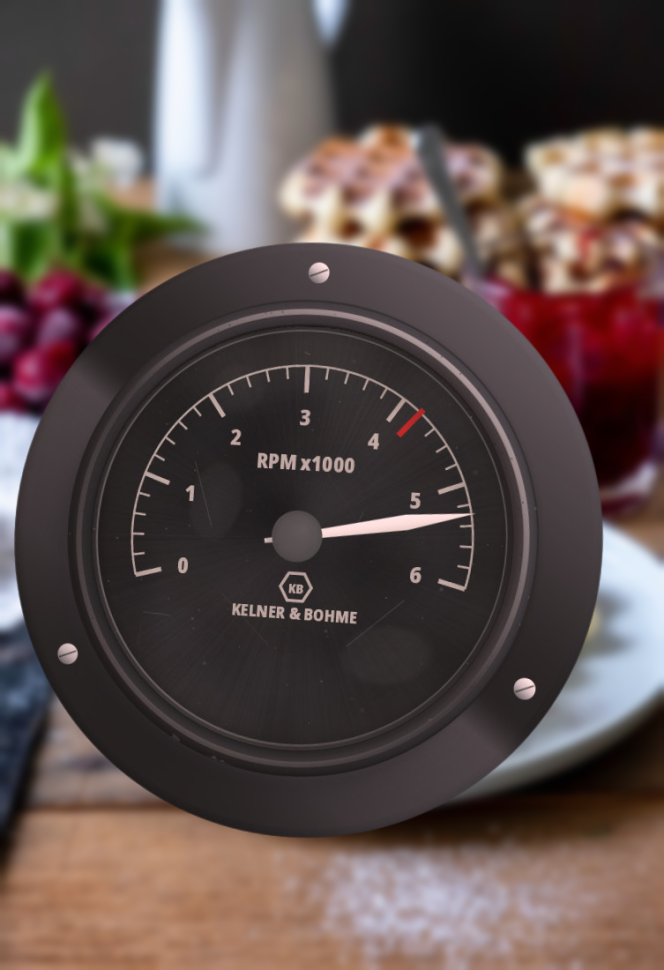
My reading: 5300,rpm
